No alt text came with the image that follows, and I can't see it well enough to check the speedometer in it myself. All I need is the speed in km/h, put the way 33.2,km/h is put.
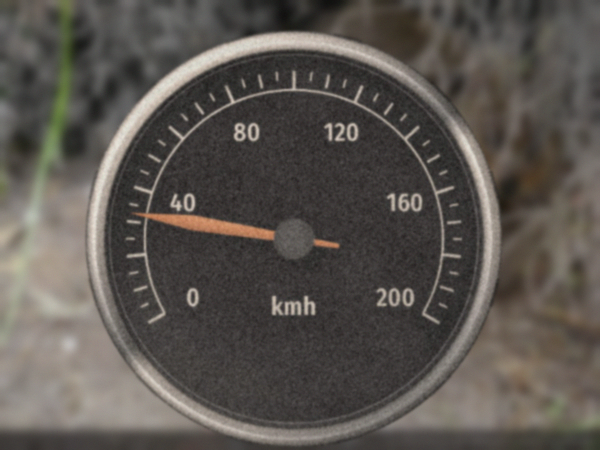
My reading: 32.5,km/h
